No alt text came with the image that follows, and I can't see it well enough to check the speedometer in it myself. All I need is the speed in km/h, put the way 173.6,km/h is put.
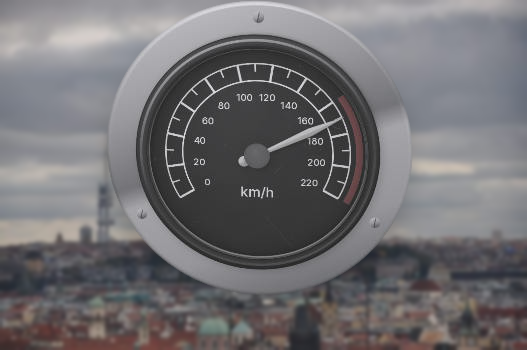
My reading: 170,km/h
